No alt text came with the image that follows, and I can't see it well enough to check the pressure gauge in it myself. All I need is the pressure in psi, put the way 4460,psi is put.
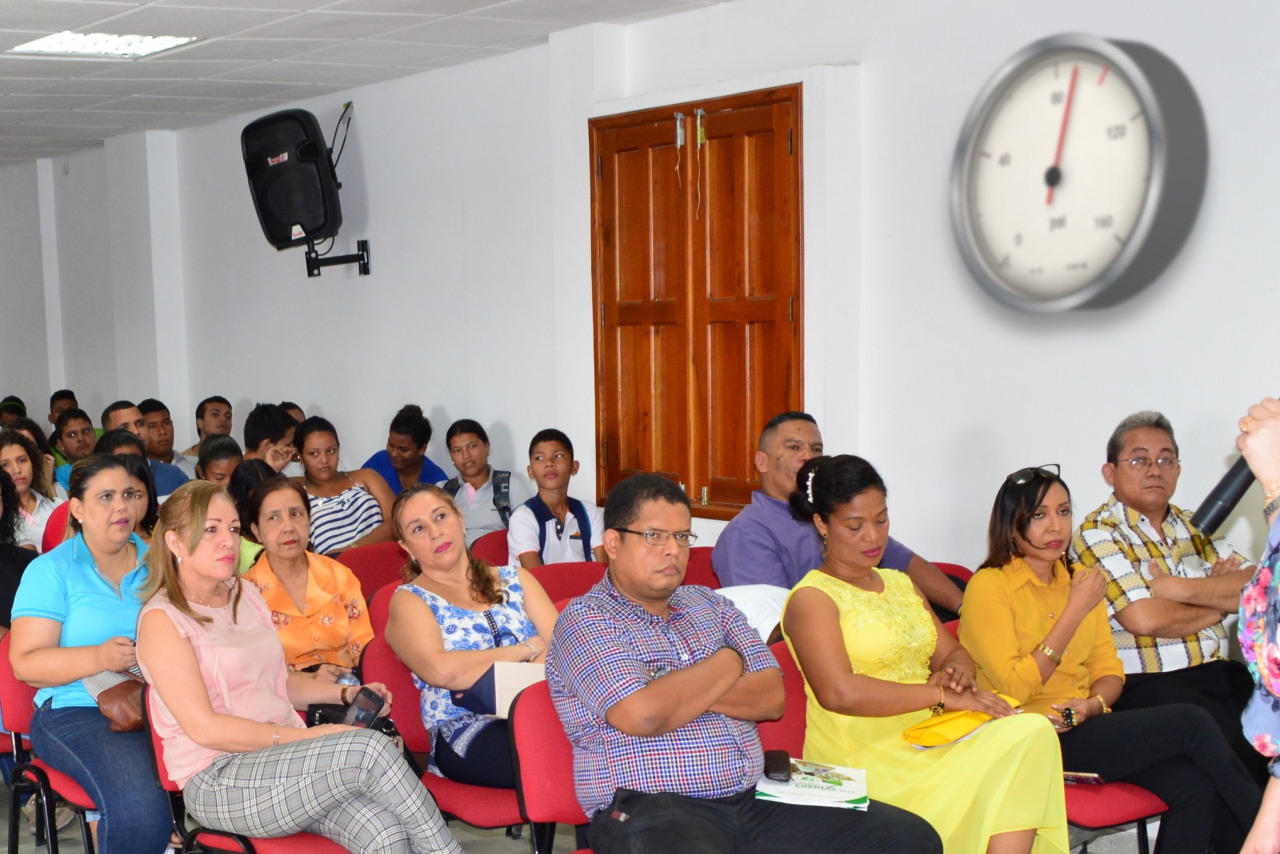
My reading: 90,psi
